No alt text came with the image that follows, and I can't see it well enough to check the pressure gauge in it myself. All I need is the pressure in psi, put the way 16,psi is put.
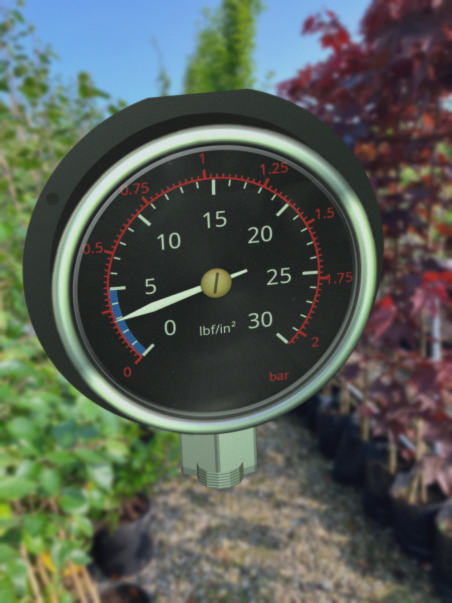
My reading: 3,psi
